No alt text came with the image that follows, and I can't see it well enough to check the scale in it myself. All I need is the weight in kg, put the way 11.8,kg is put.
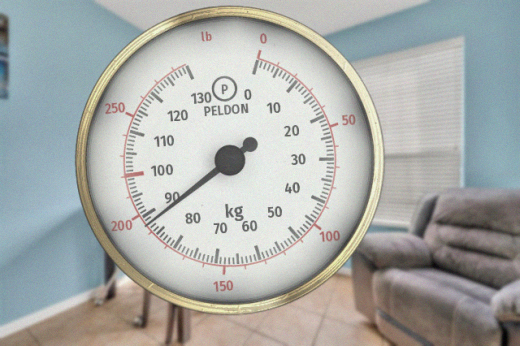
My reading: 88,kg
